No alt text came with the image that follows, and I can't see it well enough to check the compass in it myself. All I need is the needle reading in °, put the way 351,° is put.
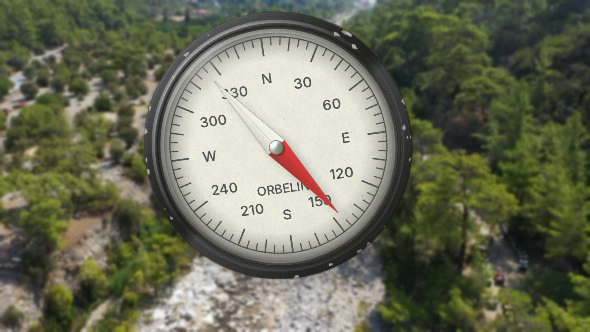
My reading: 145,°
